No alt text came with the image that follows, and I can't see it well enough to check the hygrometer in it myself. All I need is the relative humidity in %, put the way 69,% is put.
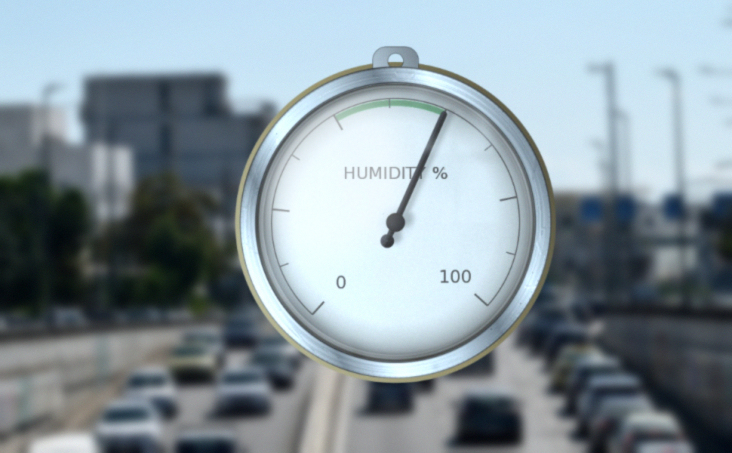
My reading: 60,%
